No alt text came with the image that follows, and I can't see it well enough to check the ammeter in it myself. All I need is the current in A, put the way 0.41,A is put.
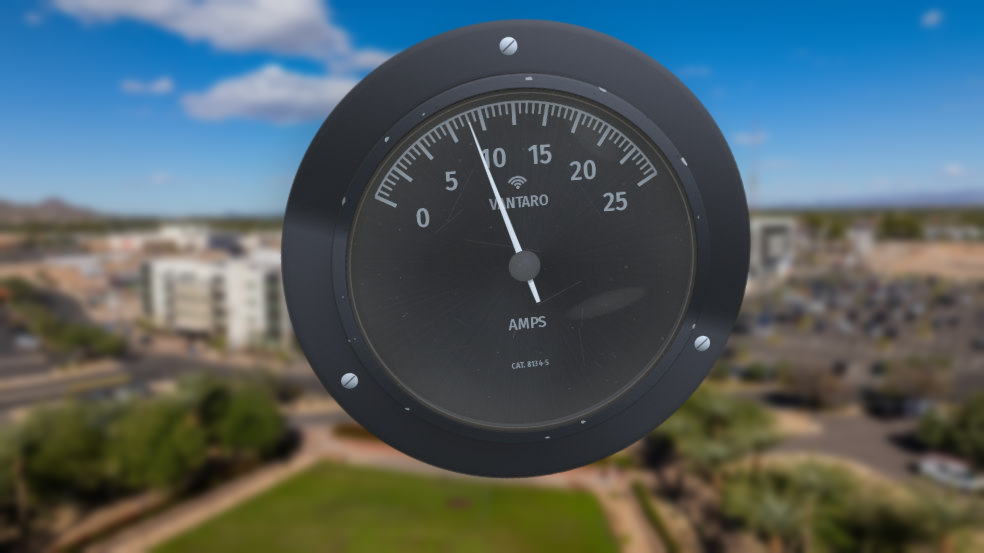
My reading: 9,A
